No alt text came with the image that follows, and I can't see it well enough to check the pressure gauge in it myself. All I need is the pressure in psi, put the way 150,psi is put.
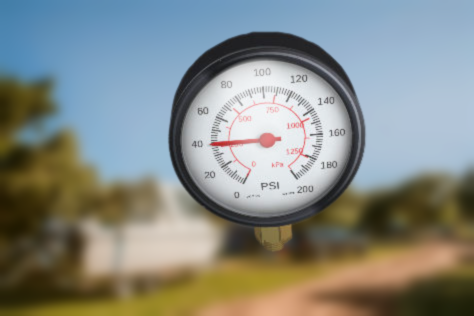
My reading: 40,psi
